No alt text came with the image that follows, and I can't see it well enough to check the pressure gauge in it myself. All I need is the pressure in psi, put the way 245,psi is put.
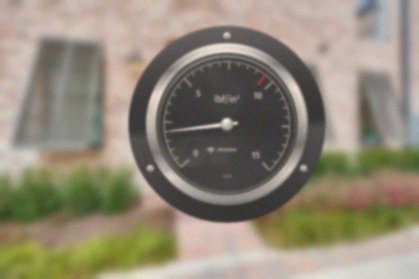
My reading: 2,psi
